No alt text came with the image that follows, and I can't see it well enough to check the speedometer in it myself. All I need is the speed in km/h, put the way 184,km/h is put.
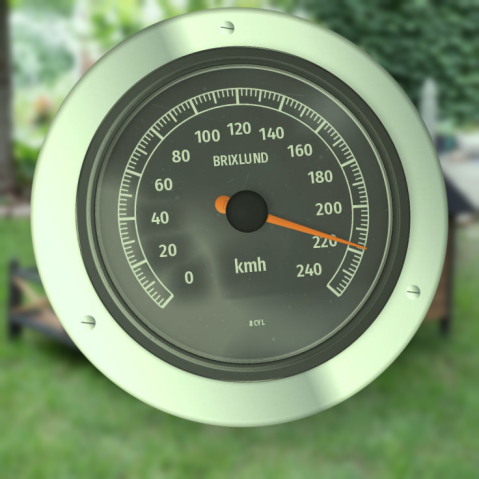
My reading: 218,km/h
